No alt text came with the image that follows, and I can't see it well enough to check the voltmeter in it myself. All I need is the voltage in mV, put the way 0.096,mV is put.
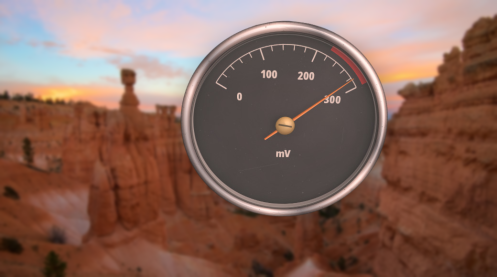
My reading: 280,mV
